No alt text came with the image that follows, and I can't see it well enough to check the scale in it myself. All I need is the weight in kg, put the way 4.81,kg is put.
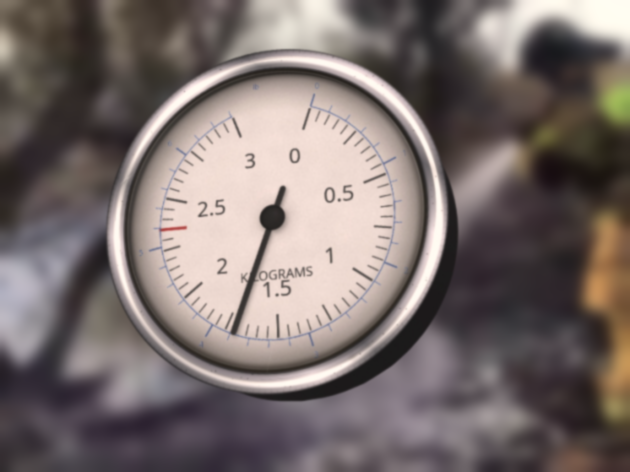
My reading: 1.7,kg
